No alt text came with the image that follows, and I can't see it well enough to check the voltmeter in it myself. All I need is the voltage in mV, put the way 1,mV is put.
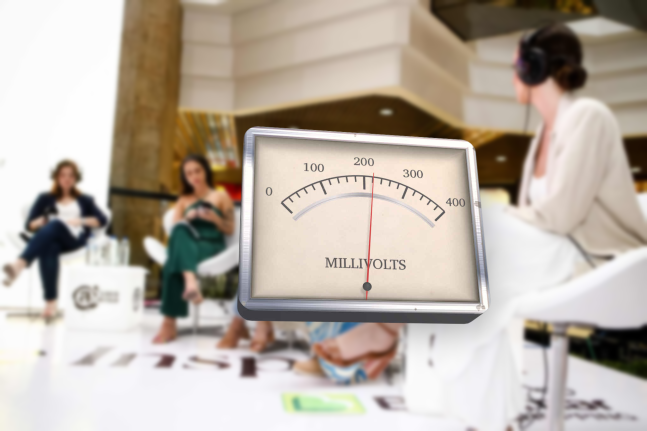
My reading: 220,mV
